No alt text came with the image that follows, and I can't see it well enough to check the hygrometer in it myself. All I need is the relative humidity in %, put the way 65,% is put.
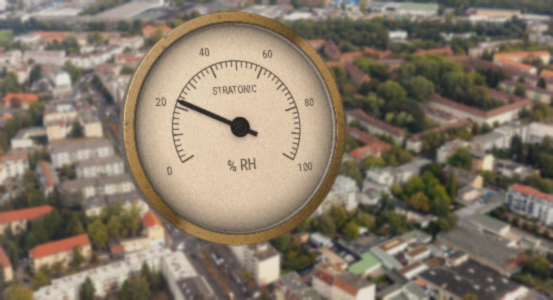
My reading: 22,%
